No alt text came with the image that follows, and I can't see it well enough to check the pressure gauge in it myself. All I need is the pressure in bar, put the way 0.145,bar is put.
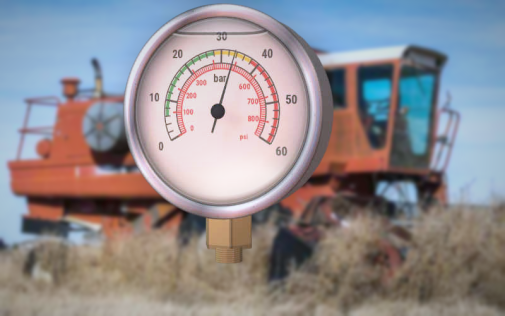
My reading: 34,bar
